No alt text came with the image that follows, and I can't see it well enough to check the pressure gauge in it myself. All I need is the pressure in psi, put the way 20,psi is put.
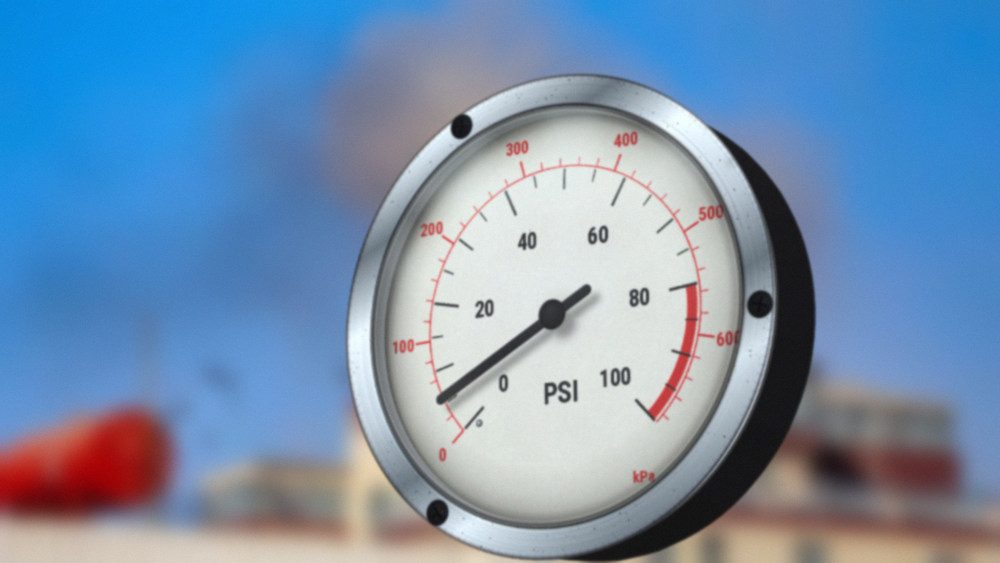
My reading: 5,psi
